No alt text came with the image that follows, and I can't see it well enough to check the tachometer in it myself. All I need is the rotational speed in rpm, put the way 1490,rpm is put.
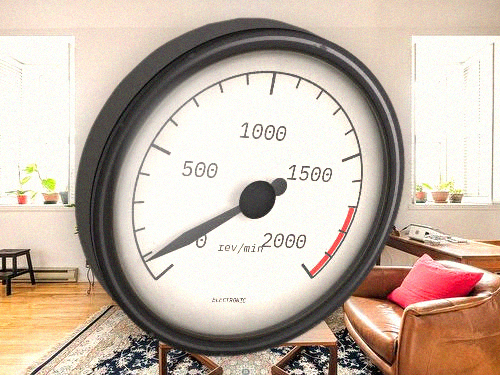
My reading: 100,rpm
